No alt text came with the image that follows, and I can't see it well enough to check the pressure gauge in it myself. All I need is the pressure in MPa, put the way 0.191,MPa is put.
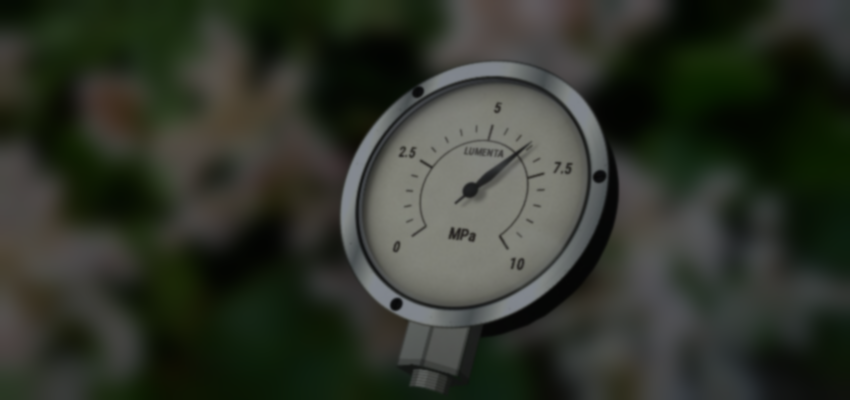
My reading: 6.5,MPa
